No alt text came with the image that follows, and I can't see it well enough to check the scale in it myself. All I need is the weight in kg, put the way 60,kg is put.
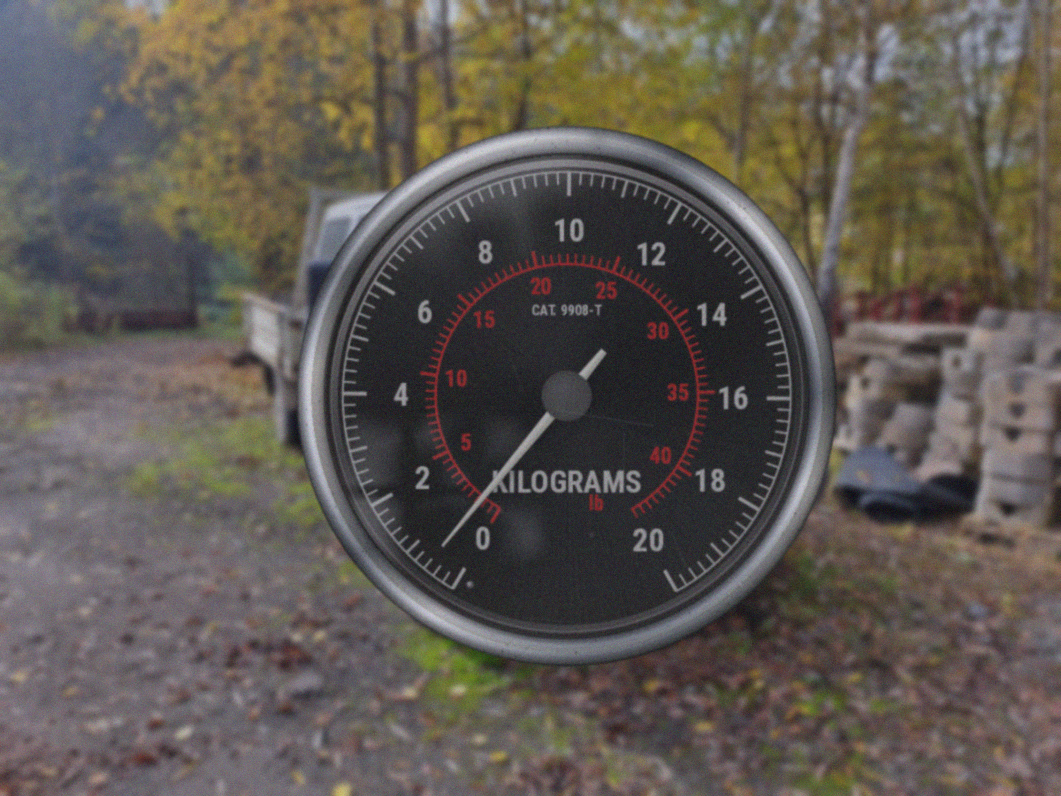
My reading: 0.6,kg
